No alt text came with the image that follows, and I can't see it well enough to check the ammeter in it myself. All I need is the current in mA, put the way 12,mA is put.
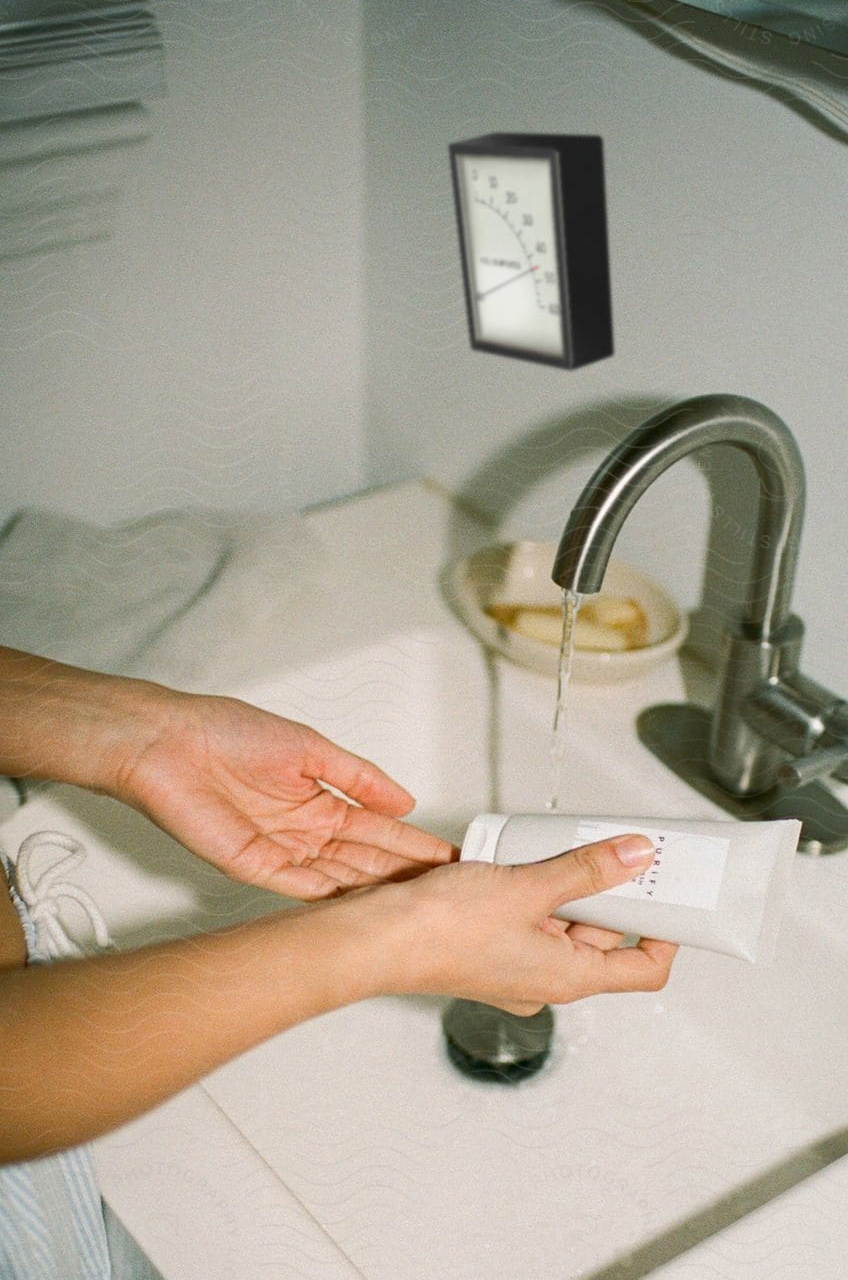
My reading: 45,mA
